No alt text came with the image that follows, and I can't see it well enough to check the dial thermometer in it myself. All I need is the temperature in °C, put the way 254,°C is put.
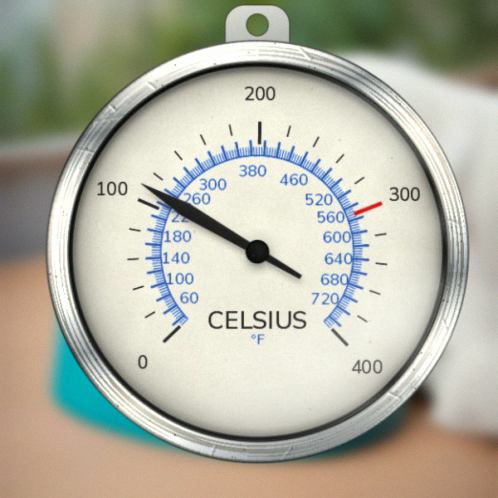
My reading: 110,°C
